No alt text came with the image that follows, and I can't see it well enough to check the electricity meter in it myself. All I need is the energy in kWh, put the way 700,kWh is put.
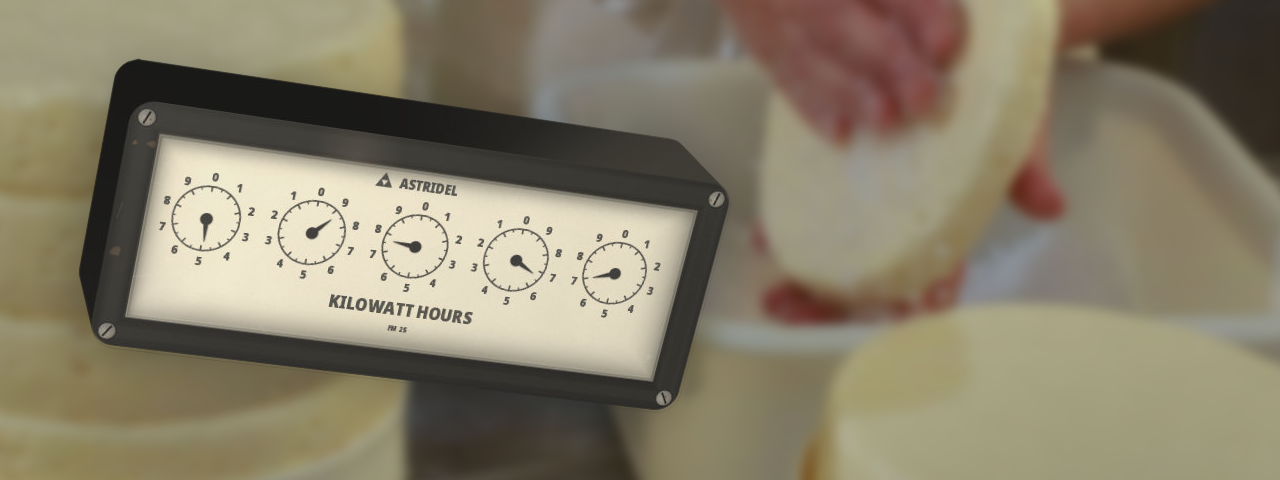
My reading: 48767,kWh
